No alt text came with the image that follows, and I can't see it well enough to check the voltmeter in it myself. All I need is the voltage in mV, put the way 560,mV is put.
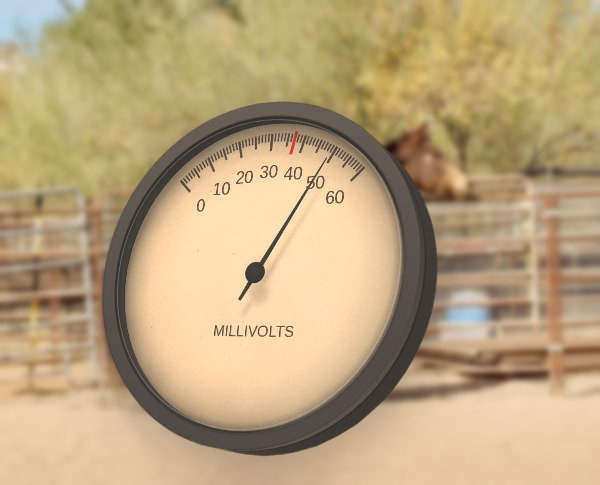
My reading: 50,mV
